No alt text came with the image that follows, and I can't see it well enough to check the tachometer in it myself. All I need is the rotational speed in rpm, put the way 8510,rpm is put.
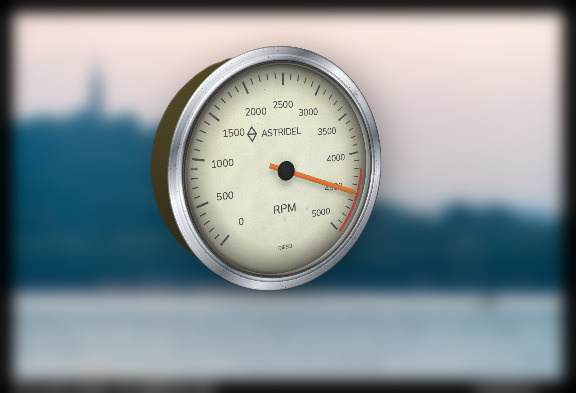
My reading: 4500,rpm
